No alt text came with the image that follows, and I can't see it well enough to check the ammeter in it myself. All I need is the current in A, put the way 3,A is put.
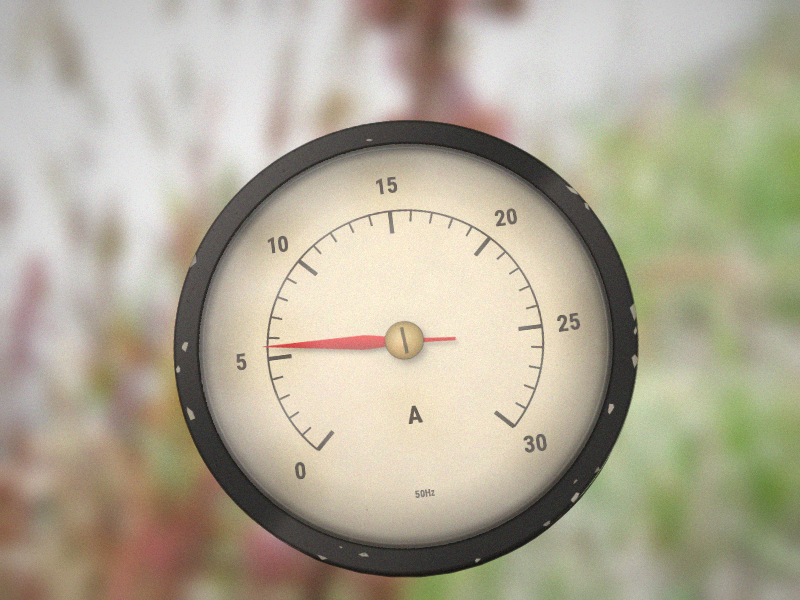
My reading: 5.5,A
